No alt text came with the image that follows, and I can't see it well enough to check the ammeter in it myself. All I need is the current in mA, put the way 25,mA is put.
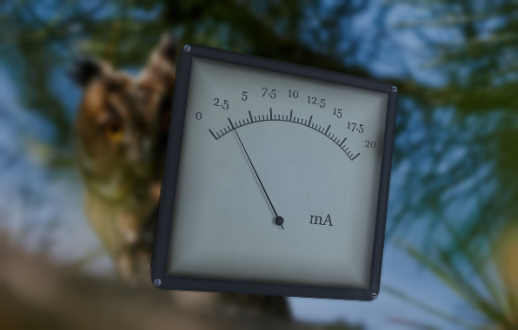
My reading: 2.5,mA
